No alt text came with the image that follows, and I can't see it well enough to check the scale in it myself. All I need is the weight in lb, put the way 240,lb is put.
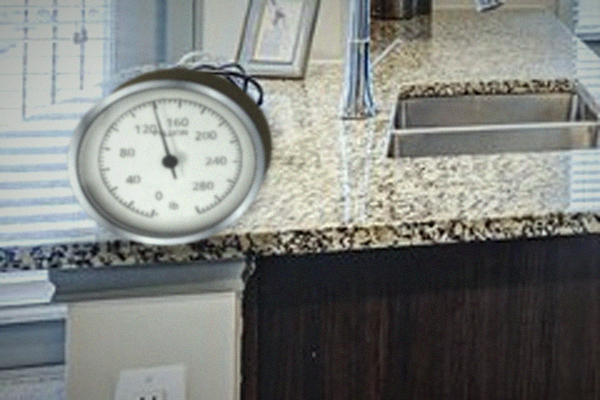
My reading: 140,lb
